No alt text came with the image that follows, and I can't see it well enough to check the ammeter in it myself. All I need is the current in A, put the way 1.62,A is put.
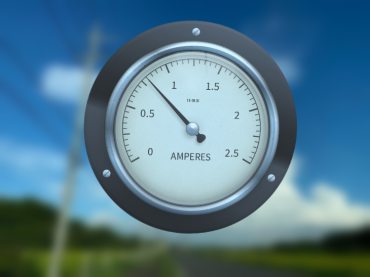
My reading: 0.8,A
